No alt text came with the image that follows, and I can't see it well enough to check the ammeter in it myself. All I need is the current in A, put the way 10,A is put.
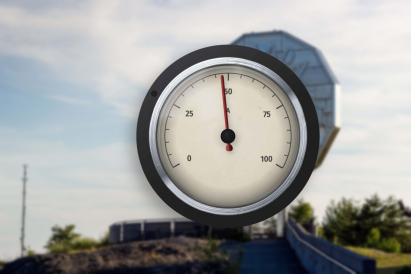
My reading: 47.5,A
